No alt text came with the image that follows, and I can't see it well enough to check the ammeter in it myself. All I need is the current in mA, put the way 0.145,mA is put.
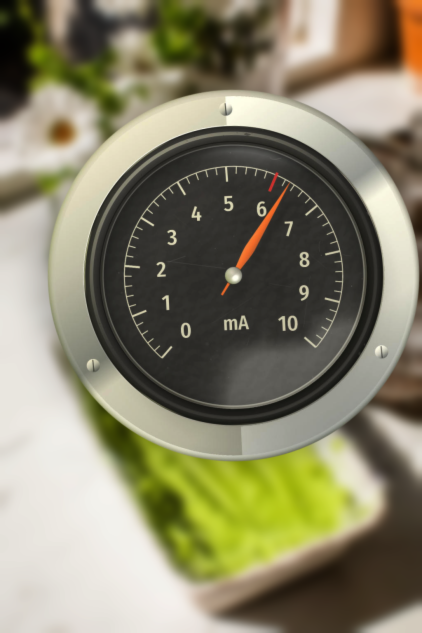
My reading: 6.3,mA
